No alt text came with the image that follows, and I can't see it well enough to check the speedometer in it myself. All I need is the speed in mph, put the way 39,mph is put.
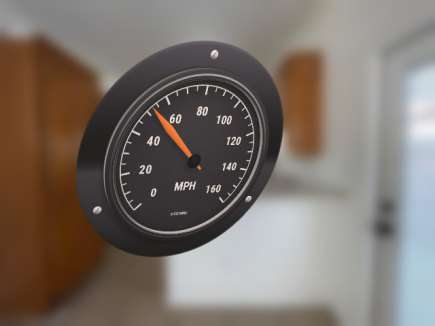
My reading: 52.5,mph
